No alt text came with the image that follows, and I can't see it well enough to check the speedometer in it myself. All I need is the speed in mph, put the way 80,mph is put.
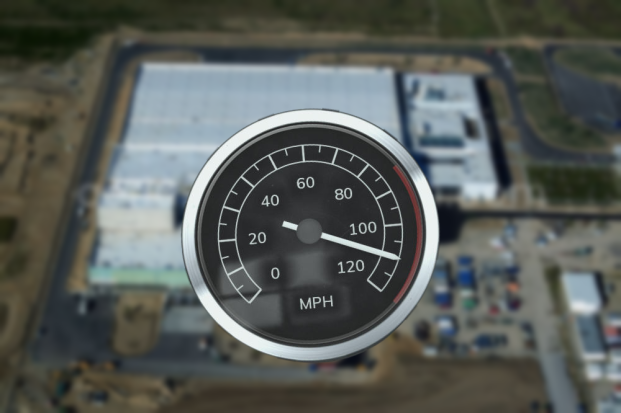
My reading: 110,mph
